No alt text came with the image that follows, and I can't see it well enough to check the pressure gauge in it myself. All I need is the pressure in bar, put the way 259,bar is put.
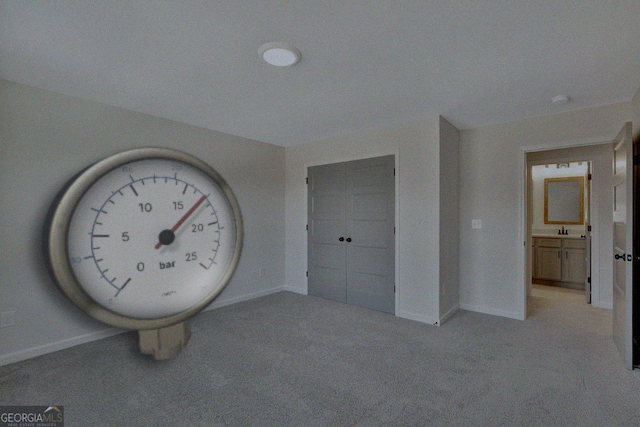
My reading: 17,bar
